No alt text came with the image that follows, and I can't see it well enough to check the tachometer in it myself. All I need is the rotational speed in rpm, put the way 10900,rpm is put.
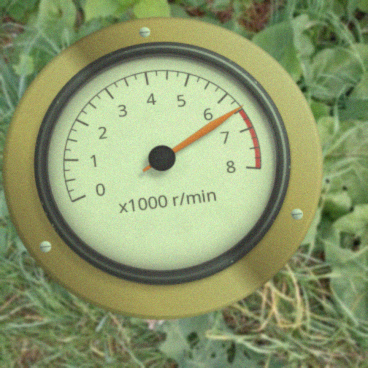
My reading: 6500,rpm
